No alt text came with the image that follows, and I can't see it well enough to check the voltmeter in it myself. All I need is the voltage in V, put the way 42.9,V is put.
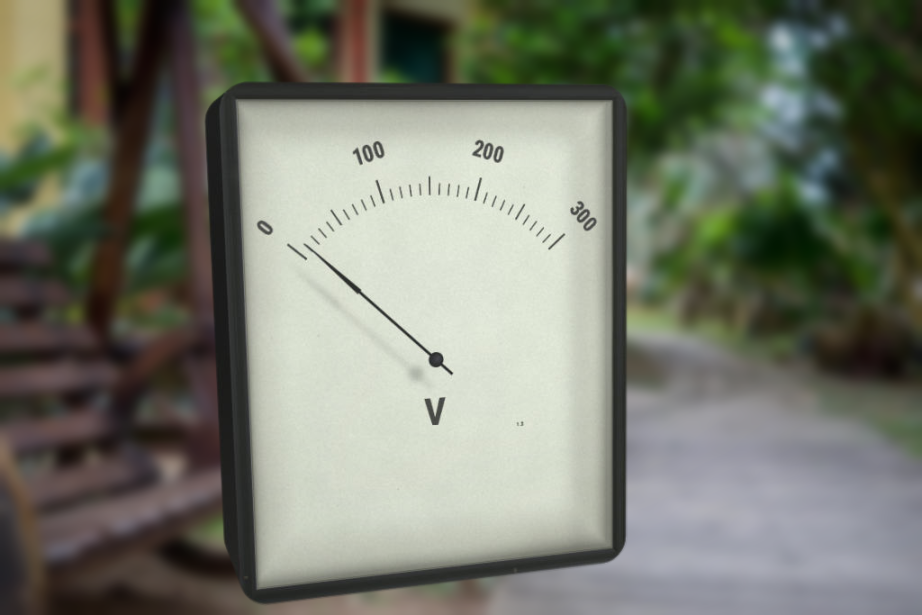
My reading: 10,V
